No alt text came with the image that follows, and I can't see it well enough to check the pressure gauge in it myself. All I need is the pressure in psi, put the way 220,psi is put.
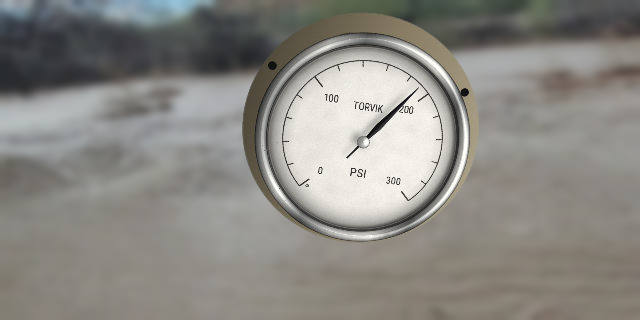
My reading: 190,psi
